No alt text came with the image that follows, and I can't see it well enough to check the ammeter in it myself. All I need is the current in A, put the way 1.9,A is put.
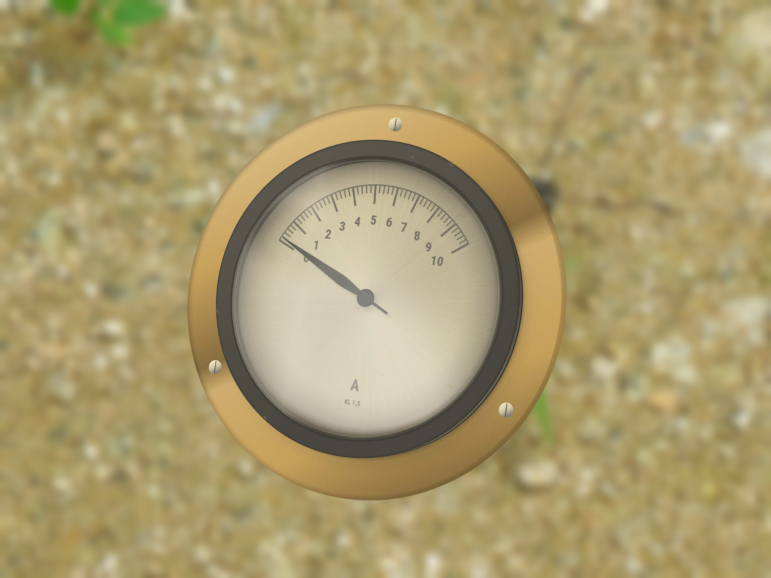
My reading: 0.2,A
